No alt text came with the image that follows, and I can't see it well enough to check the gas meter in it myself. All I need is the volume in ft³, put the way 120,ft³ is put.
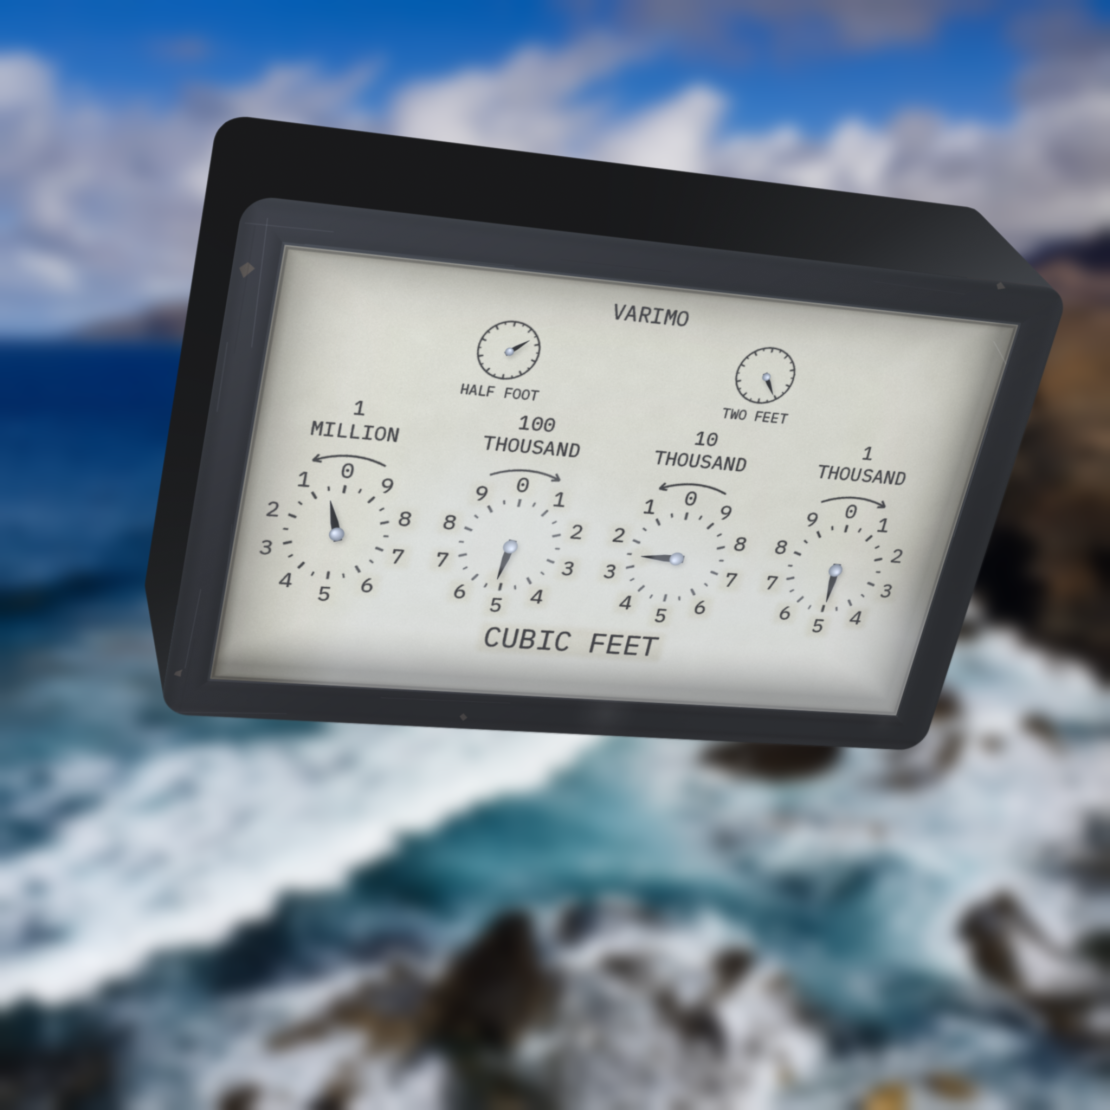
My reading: 52500,ft³
